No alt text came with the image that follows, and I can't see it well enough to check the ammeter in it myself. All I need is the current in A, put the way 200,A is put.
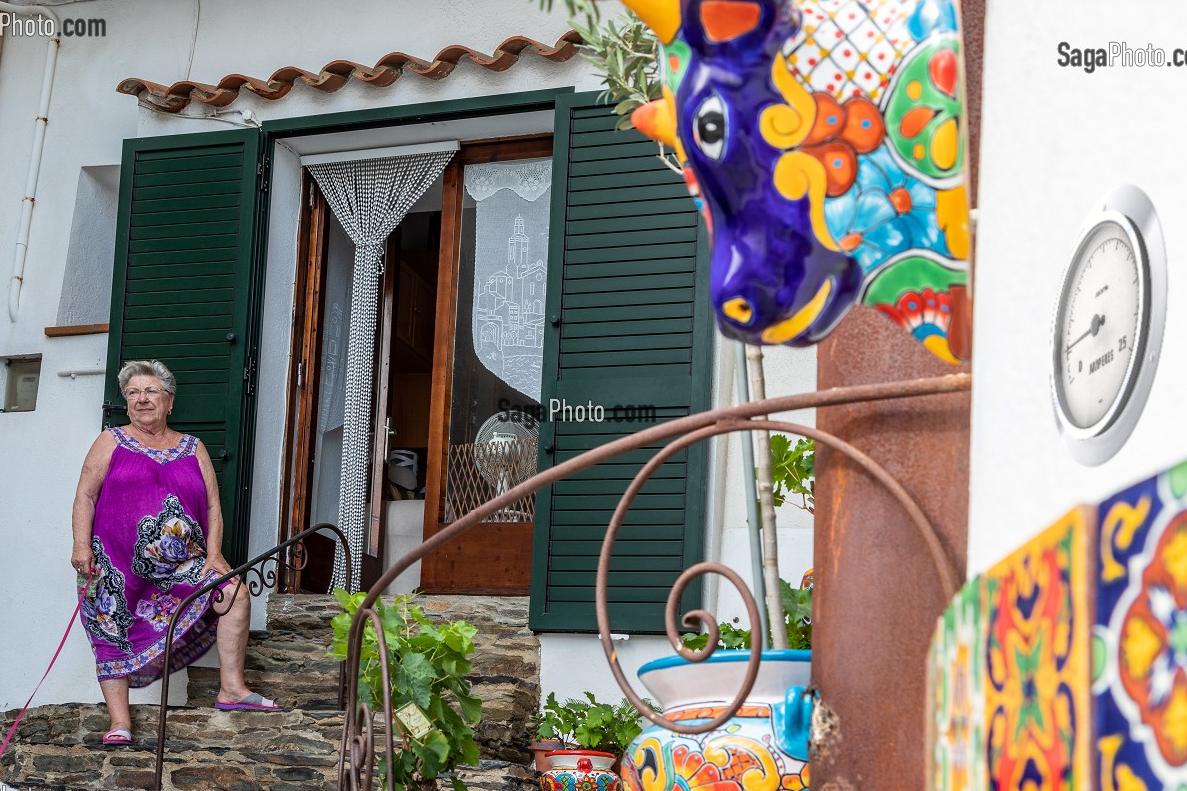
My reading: 2.5,A
